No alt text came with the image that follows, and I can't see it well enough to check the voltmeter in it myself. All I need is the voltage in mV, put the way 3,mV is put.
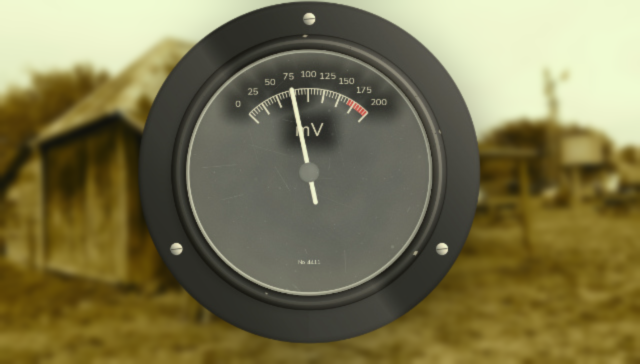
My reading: 75,mV
